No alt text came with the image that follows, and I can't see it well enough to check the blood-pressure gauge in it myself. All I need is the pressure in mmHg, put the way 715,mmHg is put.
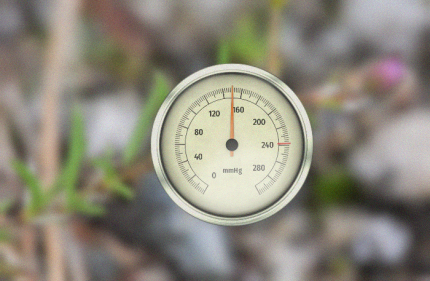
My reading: 150,mmHg
